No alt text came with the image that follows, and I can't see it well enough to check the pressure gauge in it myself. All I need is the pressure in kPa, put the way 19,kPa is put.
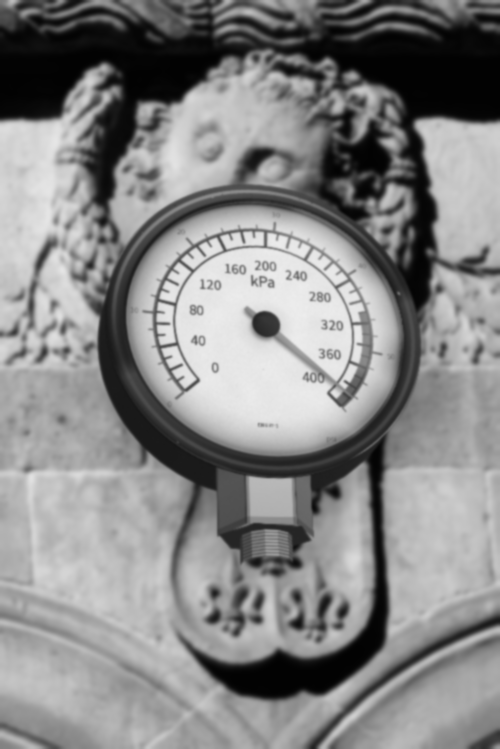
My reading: 390,kPa
